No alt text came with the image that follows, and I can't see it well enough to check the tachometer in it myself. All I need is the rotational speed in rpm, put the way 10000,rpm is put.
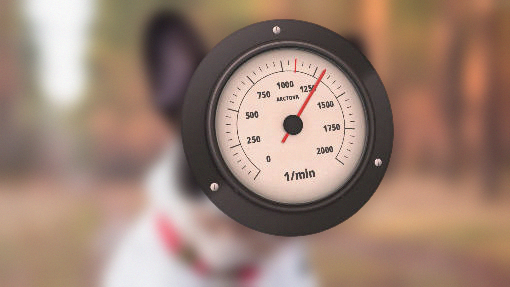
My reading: 1300,rpm
